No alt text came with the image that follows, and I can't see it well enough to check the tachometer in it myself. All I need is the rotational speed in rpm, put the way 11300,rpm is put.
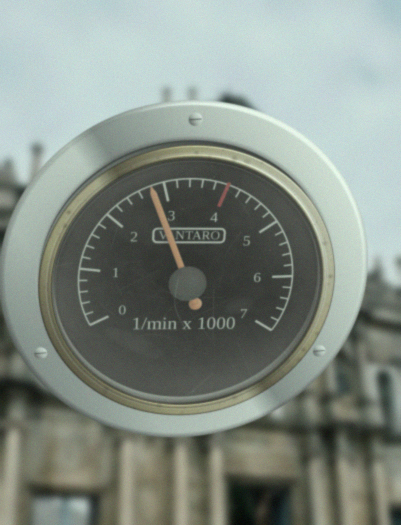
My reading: 2800,rpm
